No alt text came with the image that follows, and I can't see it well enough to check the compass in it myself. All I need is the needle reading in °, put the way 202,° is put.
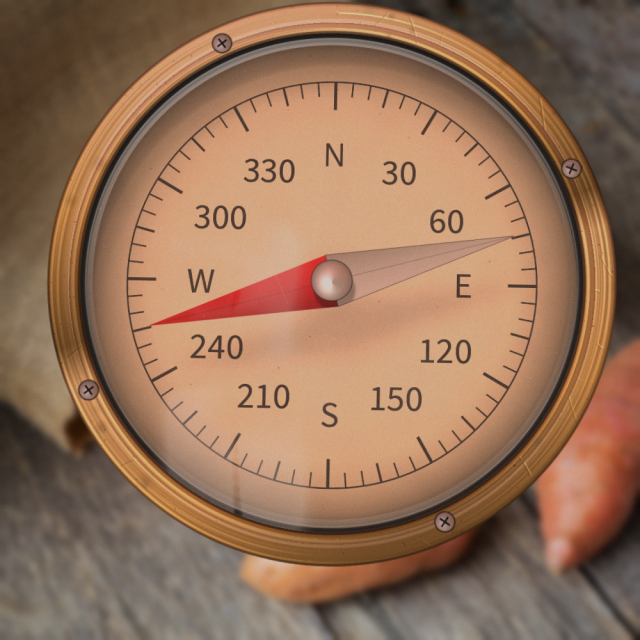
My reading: 255,°
